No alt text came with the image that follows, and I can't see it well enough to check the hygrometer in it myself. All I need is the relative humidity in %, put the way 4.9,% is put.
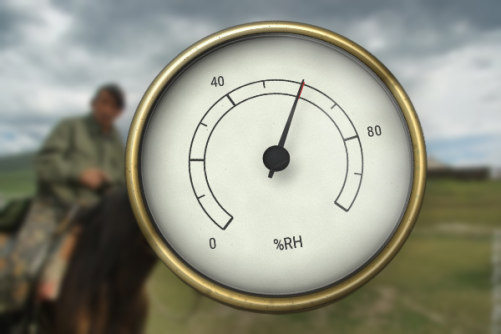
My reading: 60,%
